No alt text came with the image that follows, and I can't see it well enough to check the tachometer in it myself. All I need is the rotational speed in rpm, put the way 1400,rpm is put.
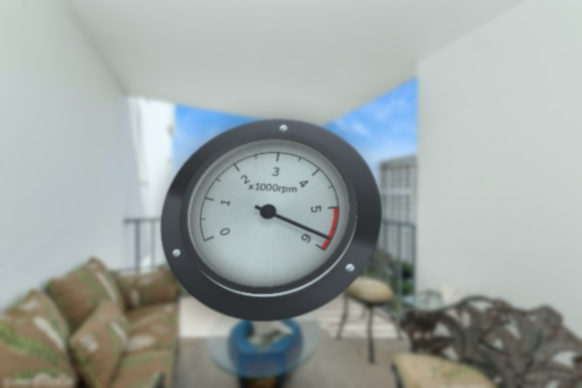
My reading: 5750,rpm
